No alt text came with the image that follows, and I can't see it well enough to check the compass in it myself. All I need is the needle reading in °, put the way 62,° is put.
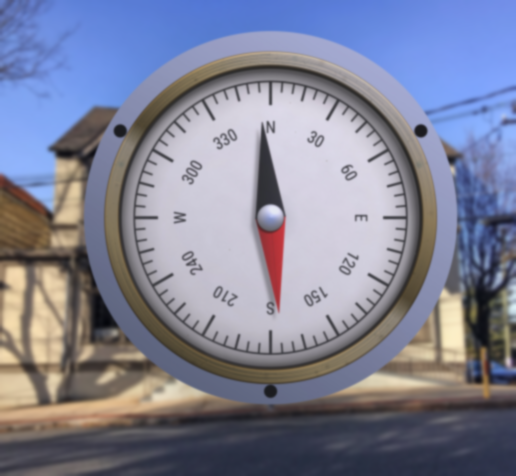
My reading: 175,°
